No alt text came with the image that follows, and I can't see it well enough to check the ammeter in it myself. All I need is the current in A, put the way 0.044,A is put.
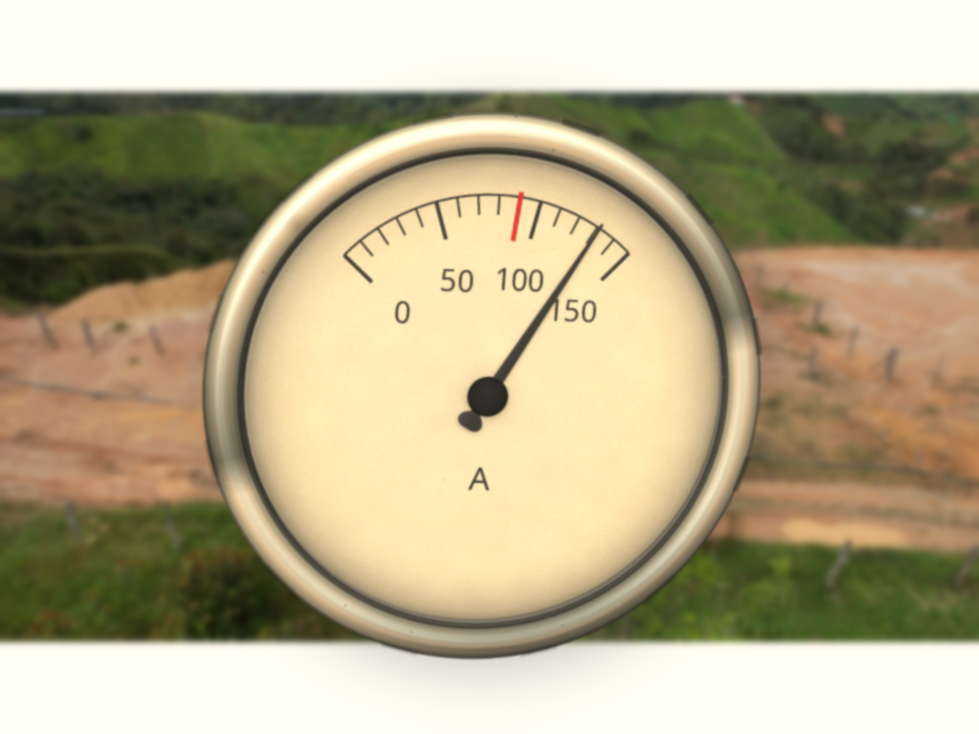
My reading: 130,A
